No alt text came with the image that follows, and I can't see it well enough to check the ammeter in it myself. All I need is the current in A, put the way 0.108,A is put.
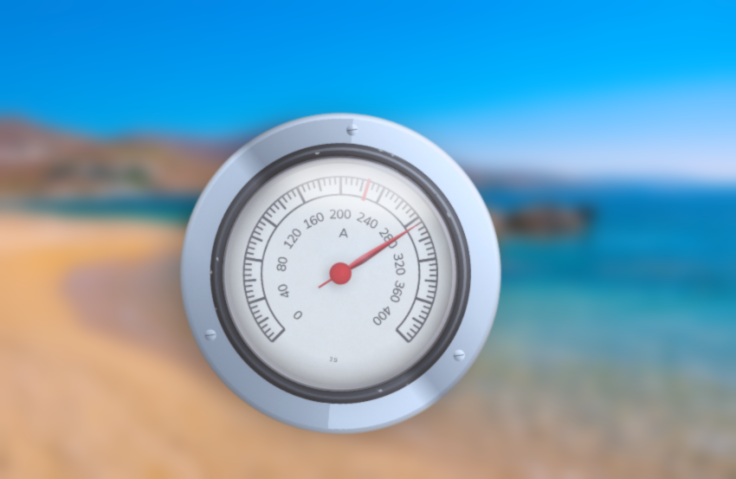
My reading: 285,A
